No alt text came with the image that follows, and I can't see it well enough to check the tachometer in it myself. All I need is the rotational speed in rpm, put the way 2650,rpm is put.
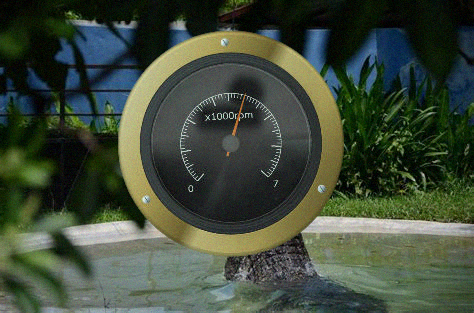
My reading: 4000,rpm
